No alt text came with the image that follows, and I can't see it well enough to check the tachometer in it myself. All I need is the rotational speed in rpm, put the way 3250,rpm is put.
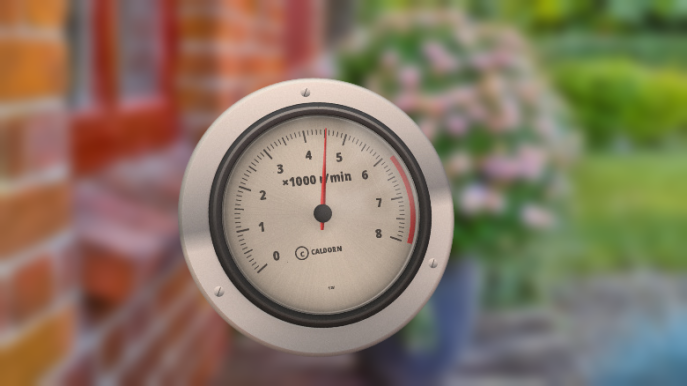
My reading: 4500,rpm
